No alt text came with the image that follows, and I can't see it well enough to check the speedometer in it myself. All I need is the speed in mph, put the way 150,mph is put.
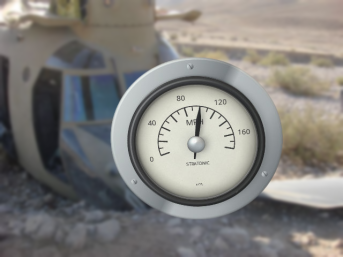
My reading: 100,mph
